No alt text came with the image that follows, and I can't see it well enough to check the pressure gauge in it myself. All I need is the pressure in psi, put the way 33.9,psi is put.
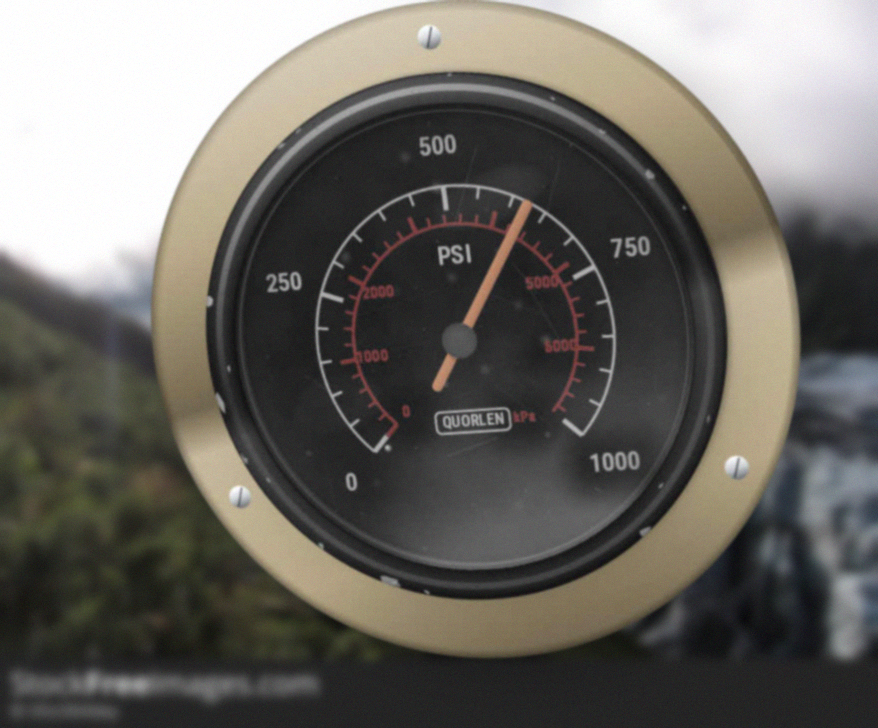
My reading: 625,psi
